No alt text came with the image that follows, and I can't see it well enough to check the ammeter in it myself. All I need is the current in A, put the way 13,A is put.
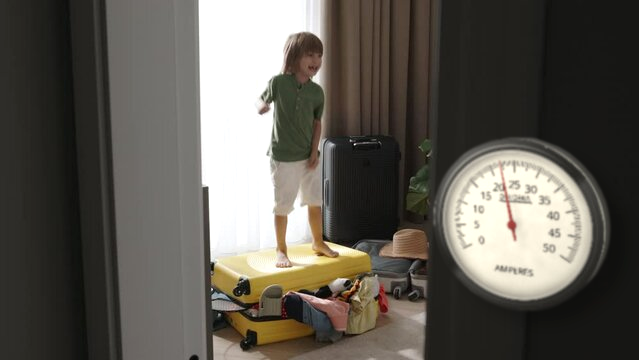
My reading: 22.5,A
